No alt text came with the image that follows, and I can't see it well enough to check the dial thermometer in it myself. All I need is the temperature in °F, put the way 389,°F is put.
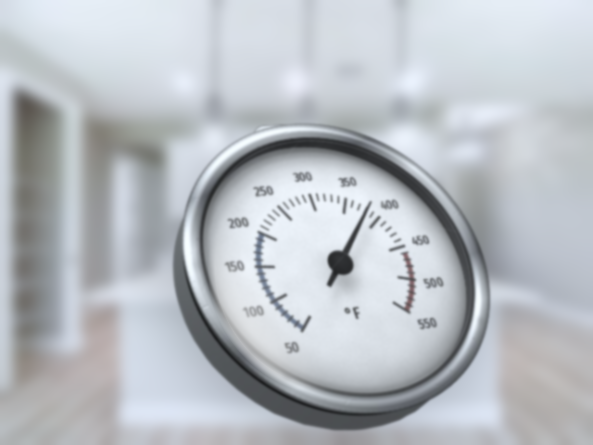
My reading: 380,°F
